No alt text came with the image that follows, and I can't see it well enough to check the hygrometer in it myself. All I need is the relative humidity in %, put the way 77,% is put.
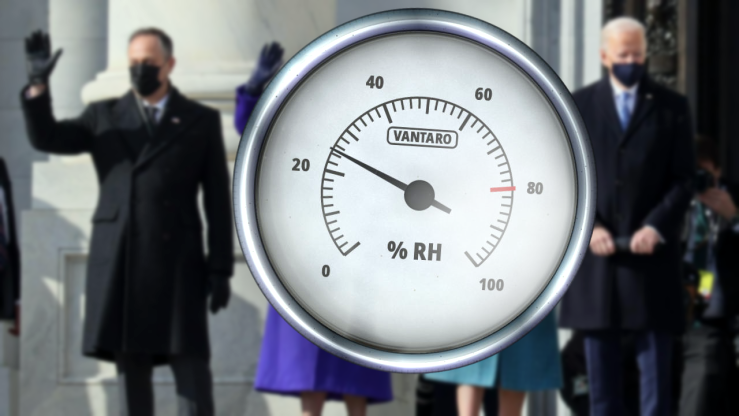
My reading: 25,%
